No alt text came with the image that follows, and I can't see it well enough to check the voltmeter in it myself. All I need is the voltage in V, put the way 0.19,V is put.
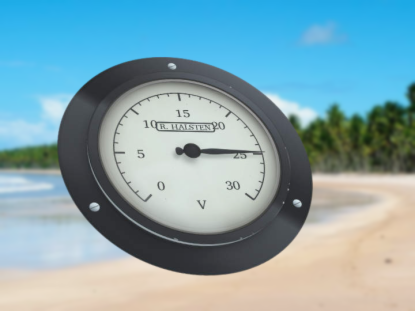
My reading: 25,V
